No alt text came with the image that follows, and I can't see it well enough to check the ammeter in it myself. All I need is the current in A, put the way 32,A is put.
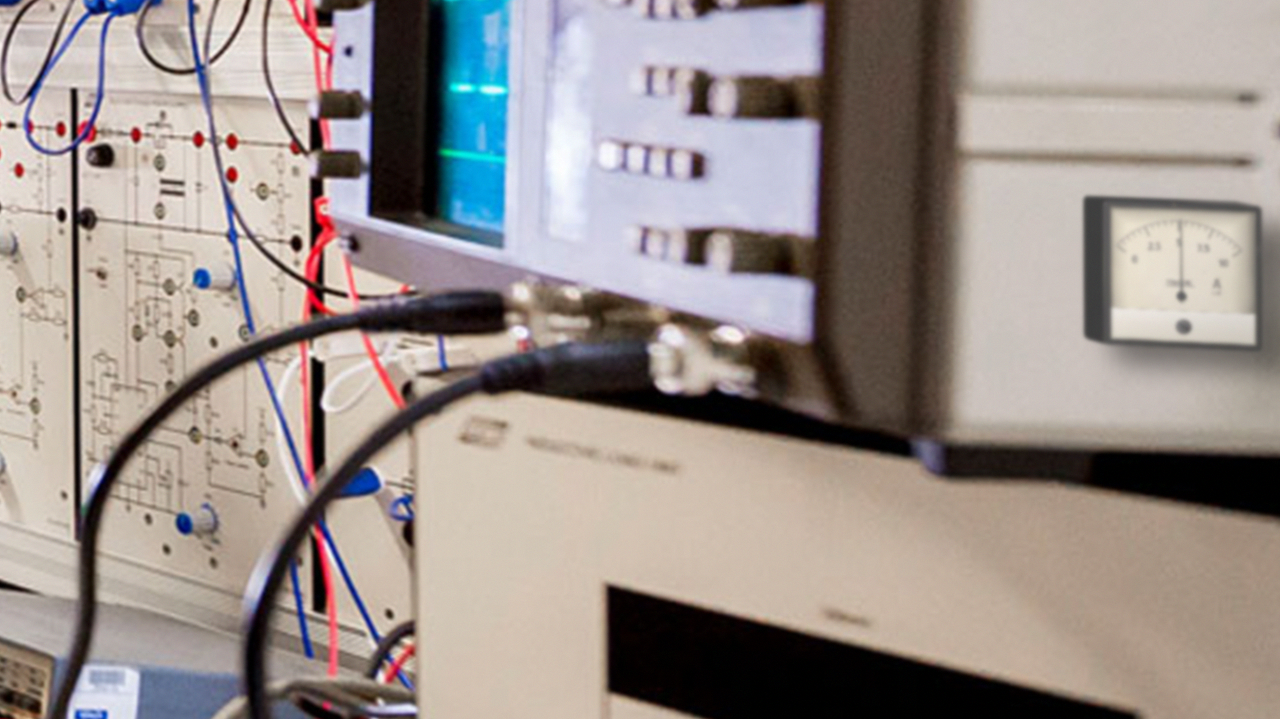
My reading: 5,A
